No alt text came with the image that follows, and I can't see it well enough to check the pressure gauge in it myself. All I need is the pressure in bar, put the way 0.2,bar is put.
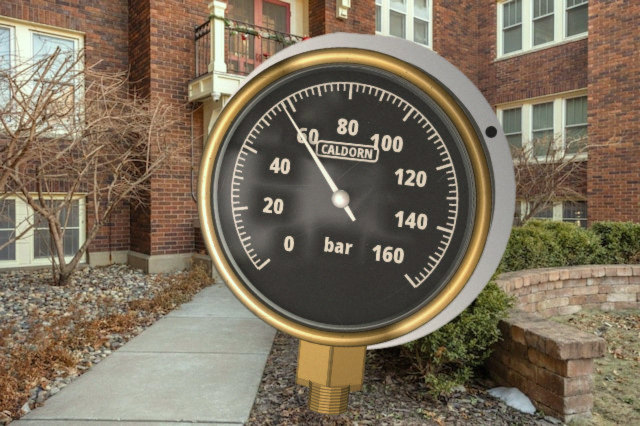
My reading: 58,bar
